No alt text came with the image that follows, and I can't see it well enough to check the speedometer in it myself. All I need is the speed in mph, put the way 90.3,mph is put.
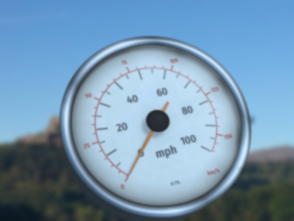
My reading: 0,mph
